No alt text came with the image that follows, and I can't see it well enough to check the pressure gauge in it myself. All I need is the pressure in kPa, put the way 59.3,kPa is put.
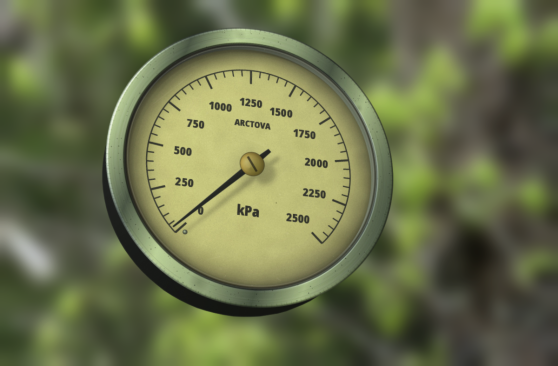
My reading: 25,kPa
